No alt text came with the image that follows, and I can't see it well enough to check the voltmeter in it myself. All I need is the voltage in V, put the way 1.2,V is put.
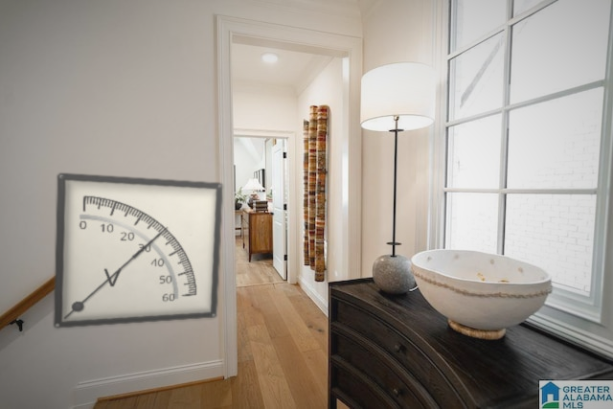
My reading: 30,V
